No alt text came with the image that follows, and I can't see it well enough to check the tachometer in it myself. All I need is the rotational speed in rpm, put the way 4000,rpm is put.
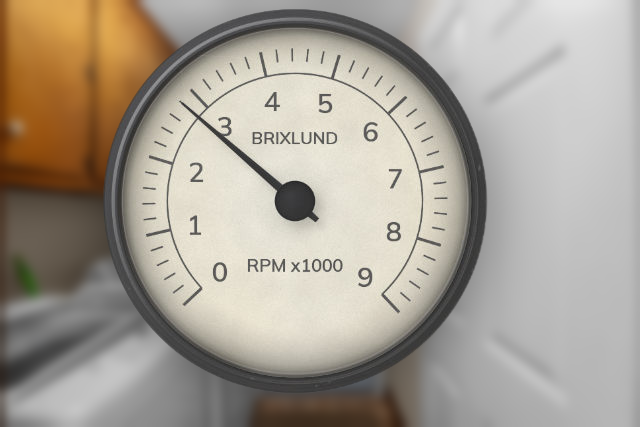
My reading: 2800,rpm
